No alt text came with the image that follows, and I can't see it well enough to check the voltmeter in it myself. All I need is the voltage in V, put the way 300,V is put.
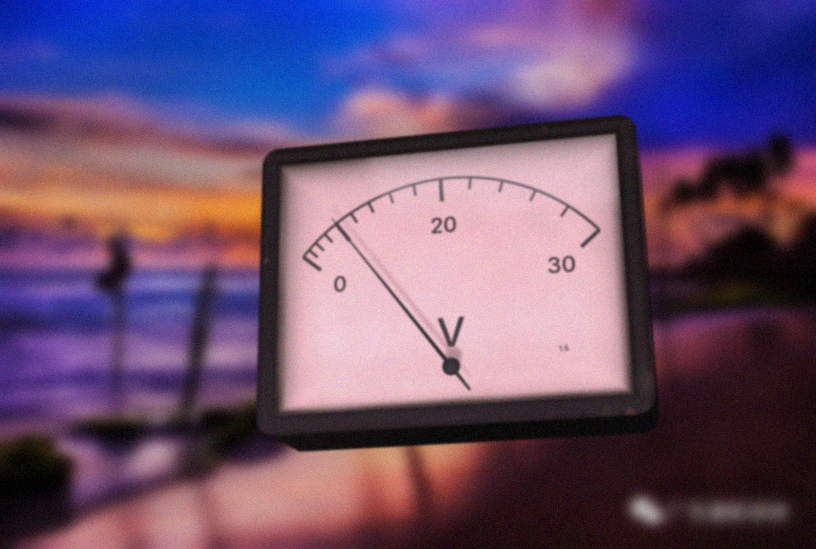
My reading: 10,V
